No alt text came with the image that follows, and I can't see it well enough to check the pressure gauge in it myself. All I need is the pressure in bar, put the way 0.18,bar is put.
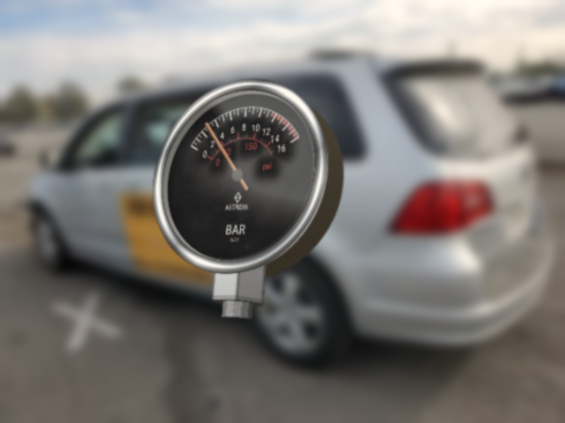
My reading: 3,bar
